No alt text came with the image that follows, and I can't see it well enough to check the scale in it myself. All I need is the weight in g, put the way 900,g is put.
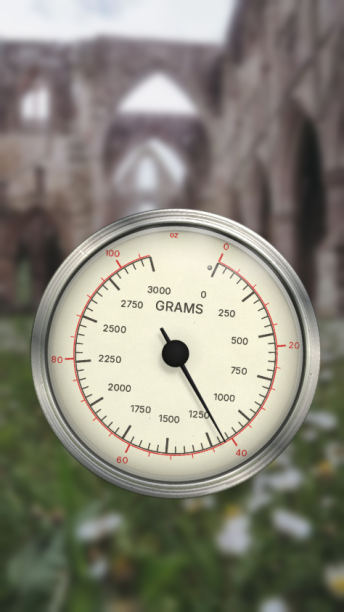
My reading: 1175,g
